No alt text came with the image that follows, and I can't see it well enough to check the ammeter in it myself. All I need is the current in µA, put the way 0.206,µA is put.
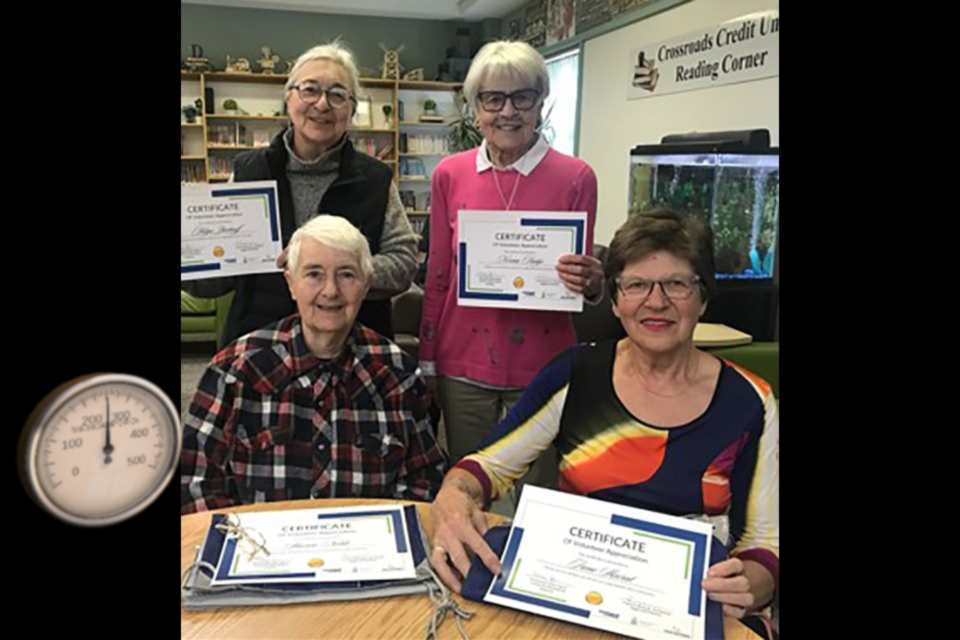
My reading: 250,µA
